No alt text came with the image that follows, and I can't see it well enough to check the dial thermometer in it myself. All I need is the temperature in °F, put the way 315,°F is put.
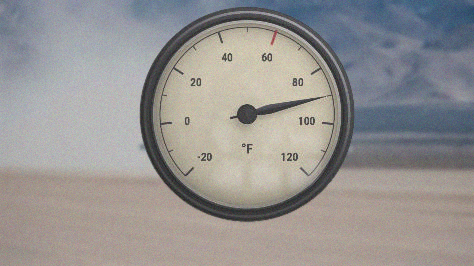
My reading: 90,°F
